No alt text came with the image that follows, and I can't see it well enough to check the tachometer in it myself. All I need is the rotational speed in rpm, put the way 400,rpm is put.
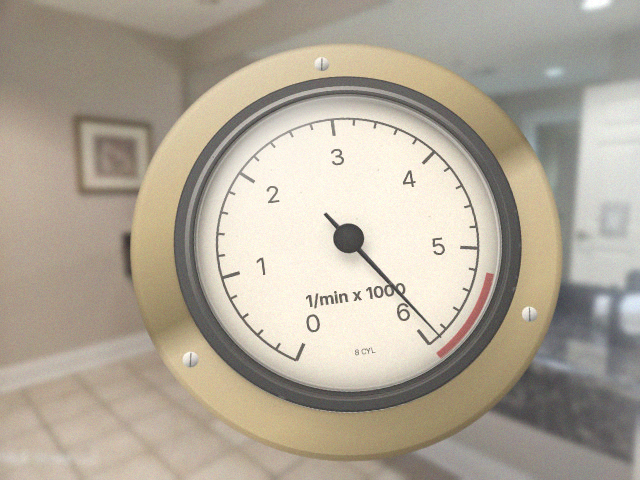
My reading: 5900,rpm
